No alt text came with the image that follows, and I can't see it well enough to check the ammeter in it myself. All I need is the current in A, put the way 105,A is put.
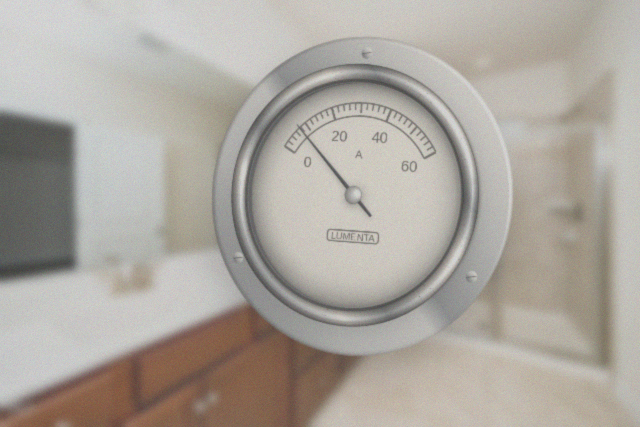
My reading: 8,A
